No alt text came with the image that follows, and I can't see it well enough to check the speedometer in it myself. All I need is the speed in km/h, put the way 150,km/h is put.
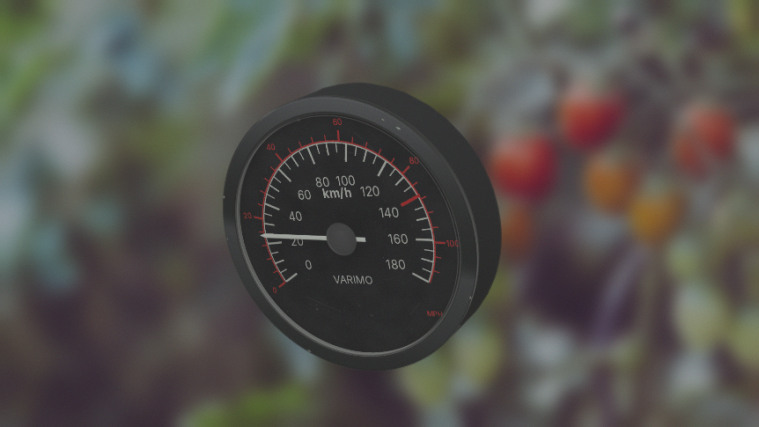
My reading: 25,km/h
